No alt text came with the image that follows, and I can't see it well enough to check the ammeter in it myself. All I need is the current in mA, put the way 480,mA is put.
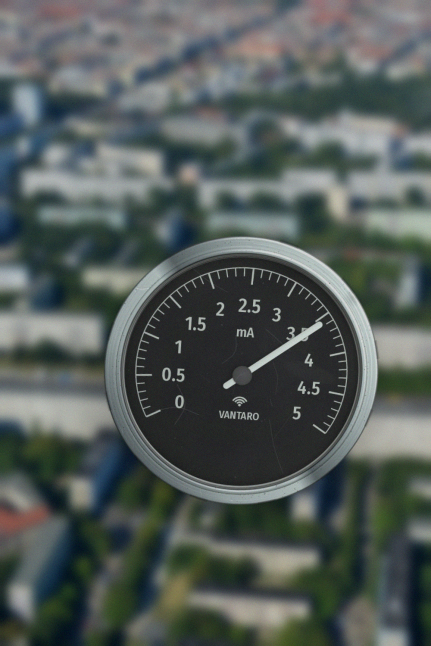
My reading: 3.55,mA
